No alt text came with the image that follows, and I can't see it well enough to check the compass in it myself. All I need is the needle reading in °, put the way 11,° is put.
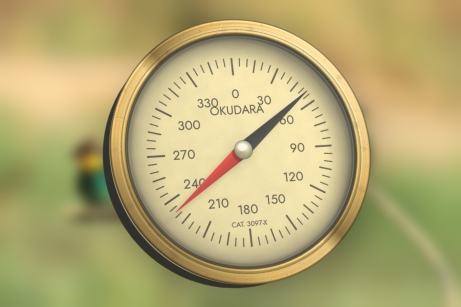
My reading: 232.5,°
